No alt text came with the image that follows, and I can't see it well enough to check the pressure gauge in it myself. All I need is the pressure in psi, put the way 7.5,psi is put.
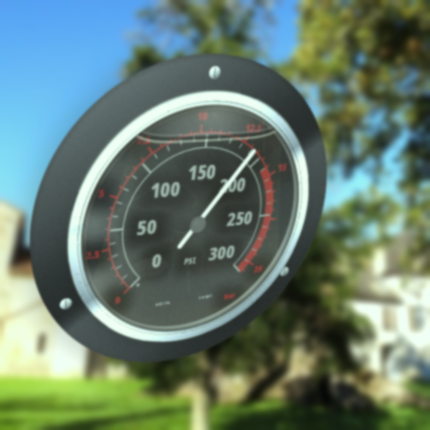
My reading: 190,psi
